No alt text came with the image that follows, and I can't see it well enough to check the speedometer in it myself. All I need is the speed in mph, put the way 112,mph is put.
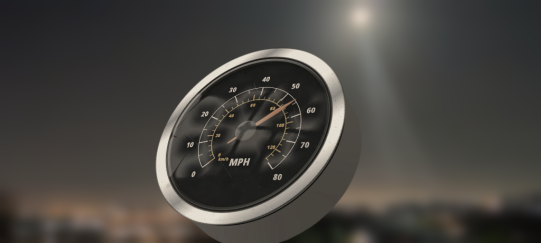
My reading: 55,mph
